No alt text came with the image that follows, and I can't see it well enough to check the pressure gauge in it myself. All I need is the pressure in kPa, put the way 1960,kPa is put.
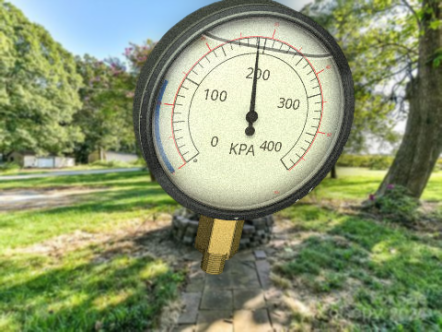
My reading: 190,kPa
